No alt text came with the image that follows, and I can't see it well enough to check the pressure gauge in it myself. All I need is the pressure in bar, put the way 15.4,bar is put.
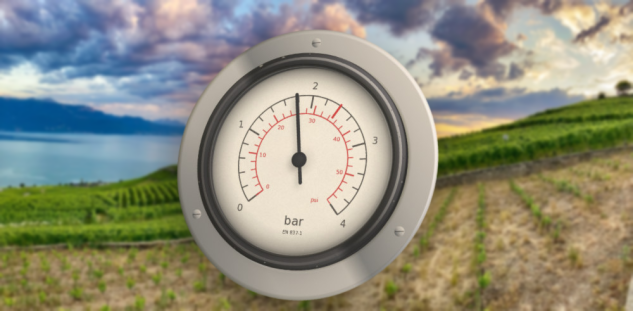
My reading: 1.8,bar
